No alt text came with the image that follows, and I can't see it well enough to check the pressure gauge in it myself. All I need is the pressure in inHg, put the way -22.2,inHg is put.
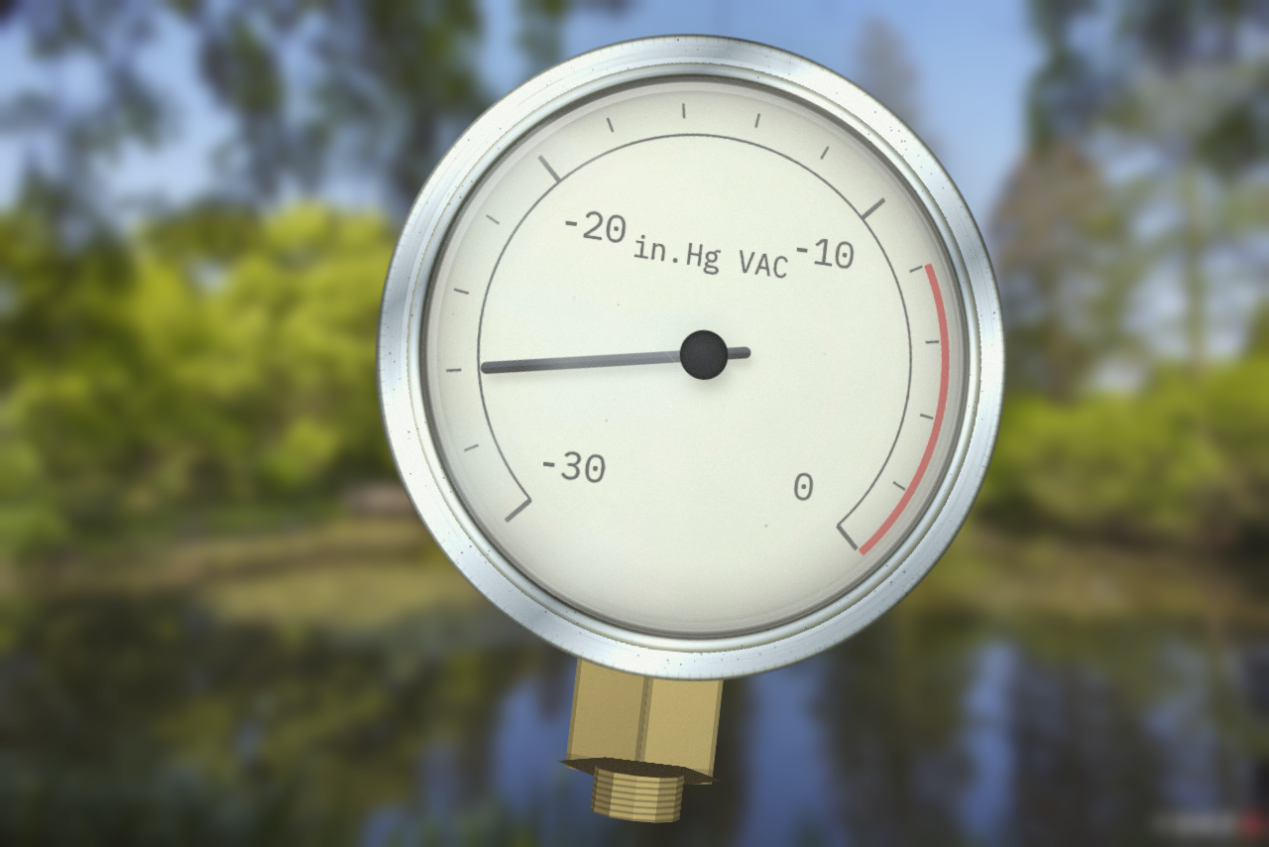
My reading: -26,inHg
